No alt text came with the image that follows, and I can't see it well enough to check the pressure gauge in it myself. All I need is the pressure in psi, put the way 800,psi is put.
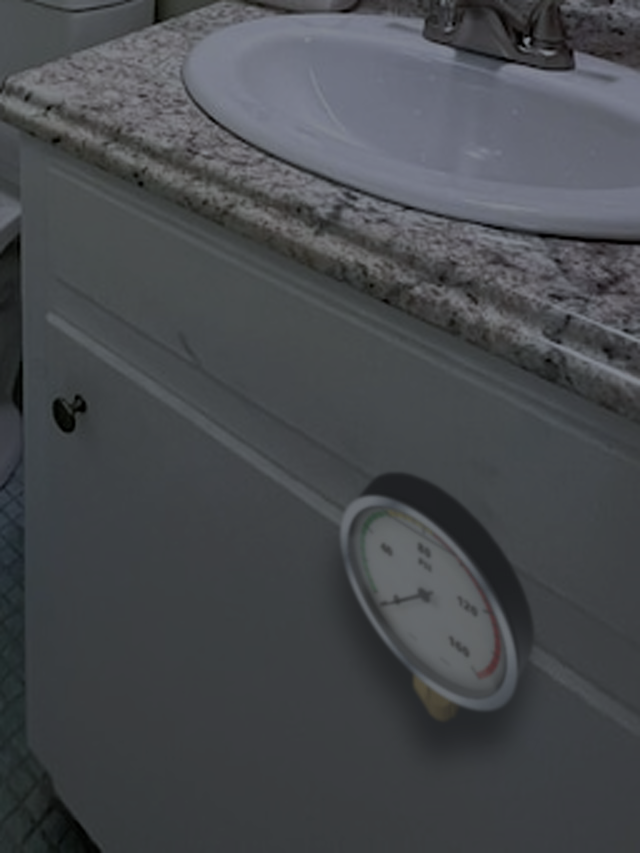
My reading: 0,psi
